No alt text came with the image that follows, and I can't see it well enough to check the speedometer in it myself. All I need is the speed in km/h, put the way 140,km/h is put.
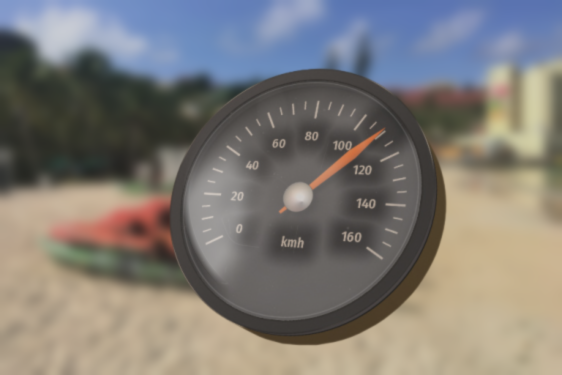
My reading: 110,km/h
